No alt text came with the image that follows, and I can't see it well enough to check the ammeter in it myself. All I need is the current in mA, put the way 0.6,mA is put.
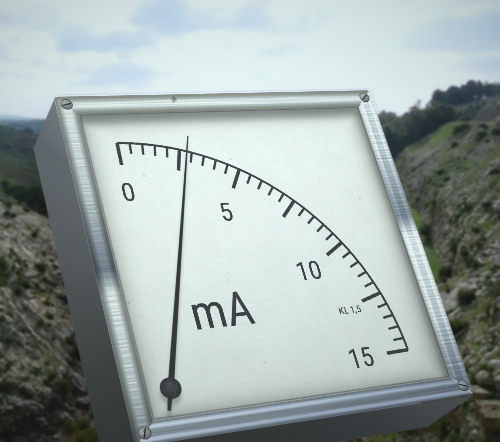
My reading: 2.75,mA
